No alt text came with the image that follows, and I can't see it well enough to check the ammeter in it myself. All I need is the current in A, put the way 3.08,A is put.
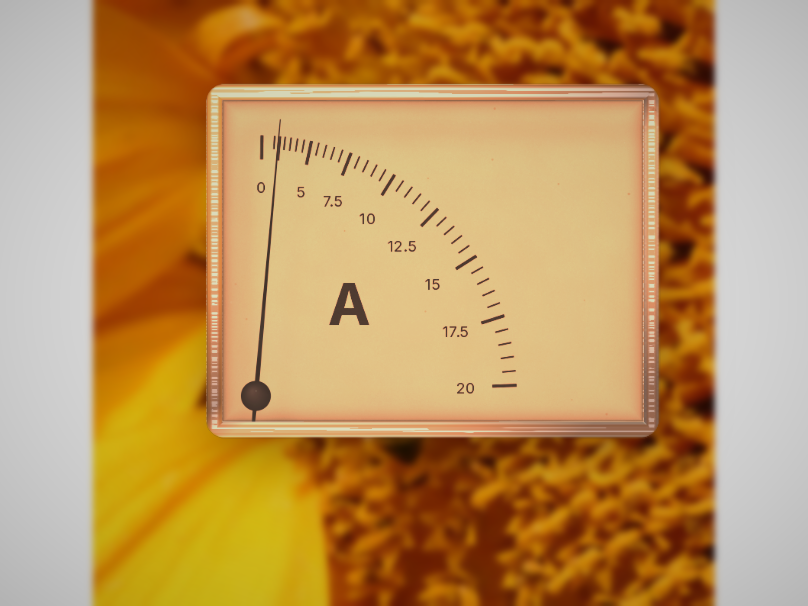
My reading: 2.5,A
